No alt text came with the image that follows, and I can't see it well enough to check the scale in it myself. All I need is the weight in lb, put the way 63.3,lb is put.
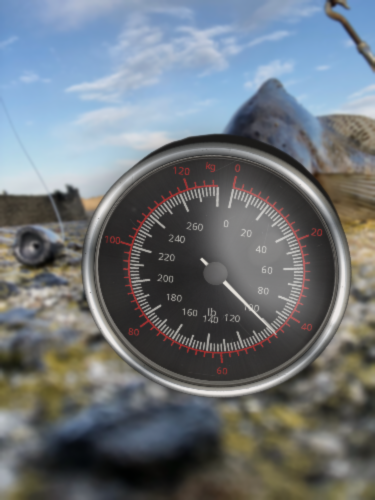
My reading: 100,lb
